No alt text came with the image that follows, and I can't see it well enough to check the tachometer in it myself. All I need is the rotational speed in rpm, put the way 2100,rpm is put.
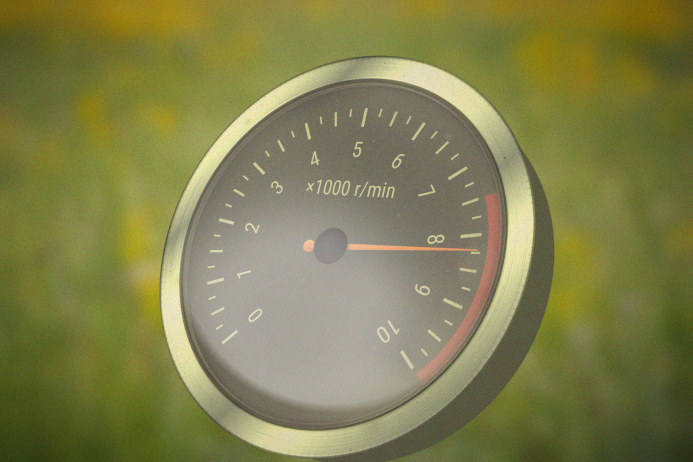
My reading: 8250,rpm
